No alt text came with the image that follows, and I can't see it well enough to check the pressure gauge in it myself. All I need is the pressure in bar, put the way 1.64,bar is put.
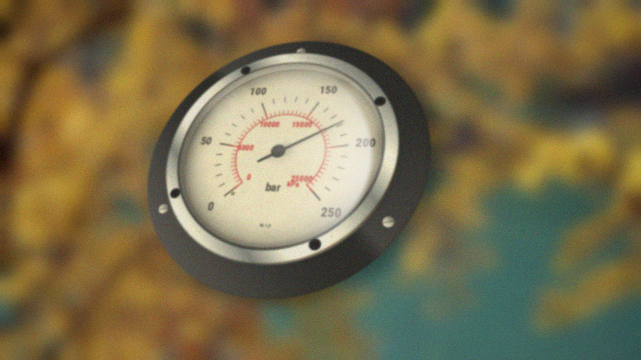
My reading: 180,bar
